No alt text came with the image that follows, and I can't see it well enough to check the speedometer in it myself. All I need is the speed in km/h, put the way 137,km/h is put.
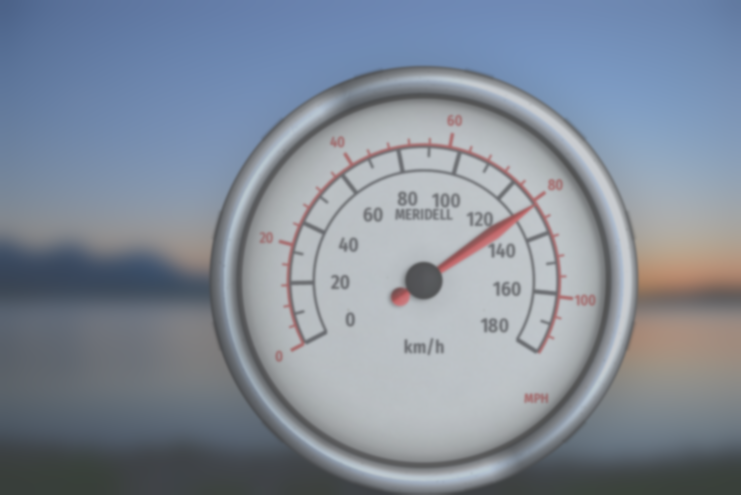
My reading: 130,km/h
